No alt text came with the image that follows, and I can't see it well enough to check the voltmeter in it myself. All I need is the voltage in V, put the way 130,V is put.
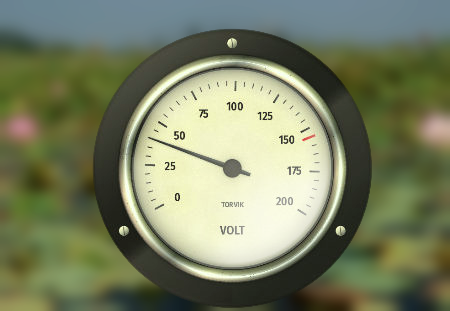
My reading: 40,V
